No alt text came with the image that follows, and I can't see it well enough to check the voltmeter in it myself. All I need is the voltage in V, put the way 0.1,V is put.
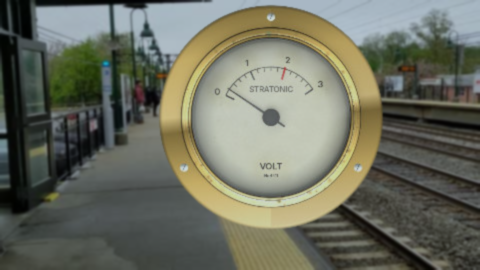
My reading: 0.2,V
